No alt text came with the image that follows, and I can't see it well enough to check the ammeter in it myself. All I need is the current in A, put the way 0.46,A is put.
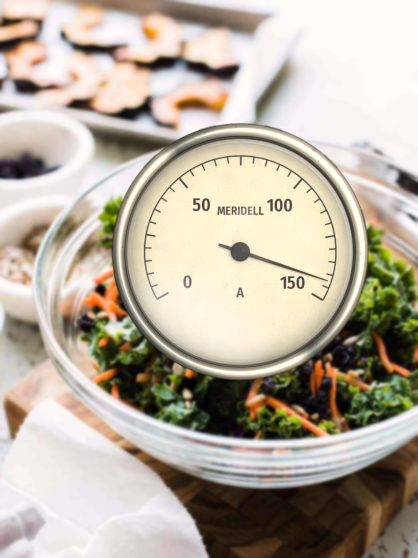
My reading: 142.5,A
